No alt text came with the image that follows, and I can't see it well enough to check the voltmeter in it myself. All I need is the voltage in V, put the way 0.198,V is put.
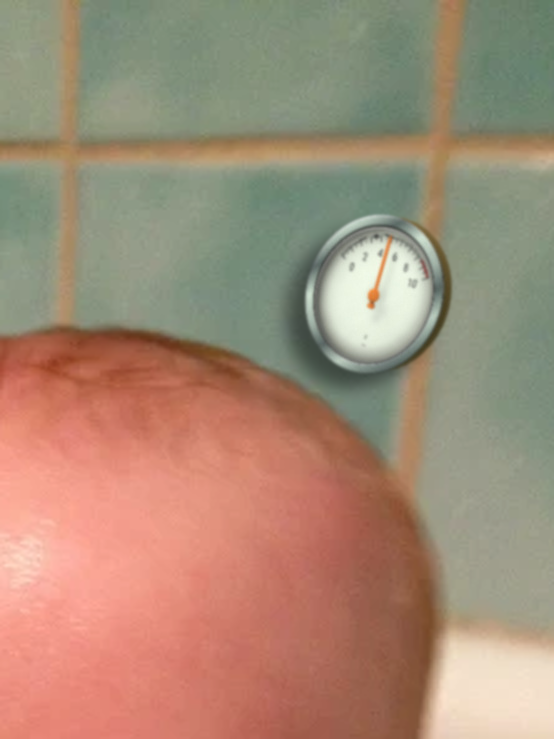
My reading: 5,V
